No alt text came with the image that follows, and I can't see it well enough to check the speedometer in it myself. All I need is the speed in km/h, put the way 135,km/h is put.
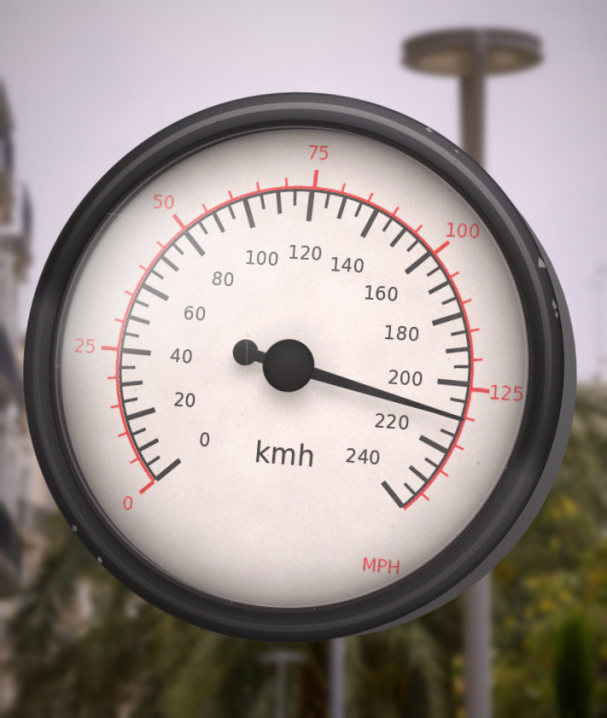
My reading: 210,km/h
